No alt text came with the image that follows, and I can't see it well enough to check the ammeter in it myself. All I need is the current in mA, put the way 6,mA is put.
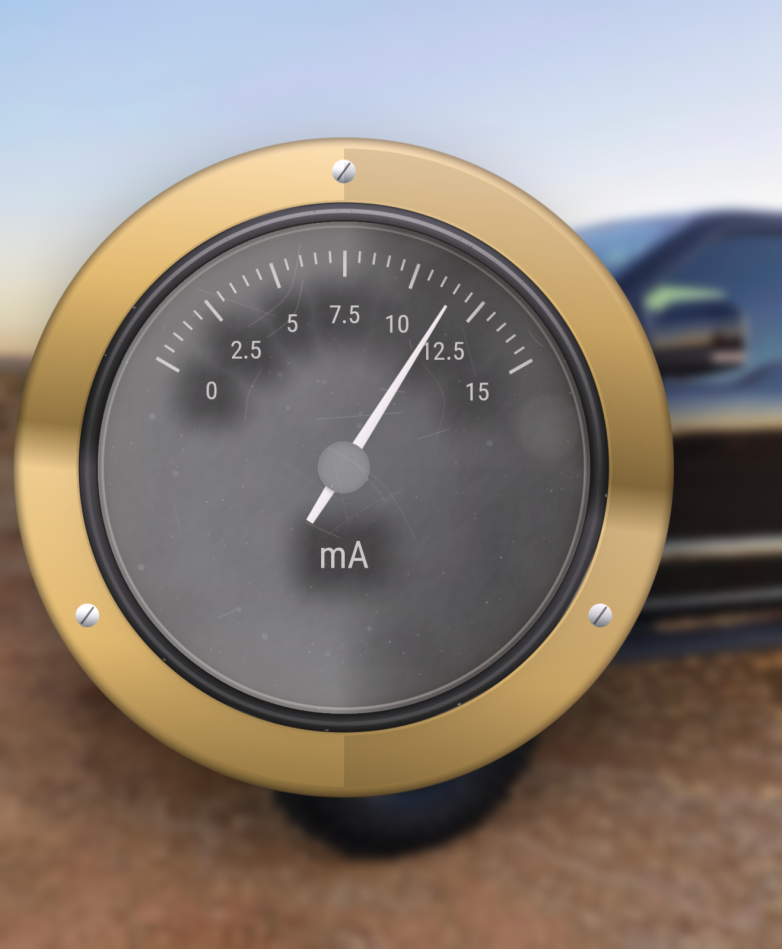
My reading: 11.5,mA
